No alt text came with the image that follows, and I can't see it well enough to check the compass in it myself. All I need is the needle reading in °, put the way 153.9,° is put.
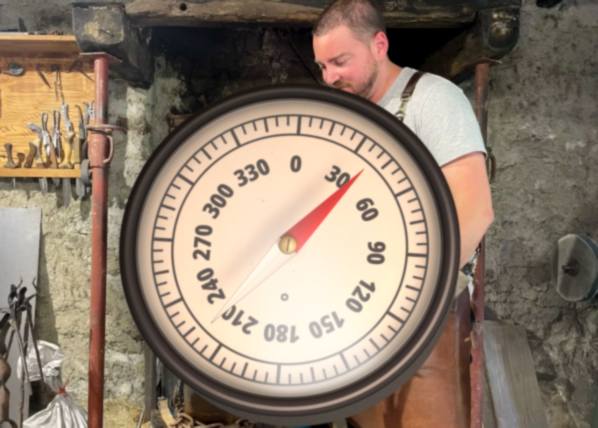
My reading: 40,°
